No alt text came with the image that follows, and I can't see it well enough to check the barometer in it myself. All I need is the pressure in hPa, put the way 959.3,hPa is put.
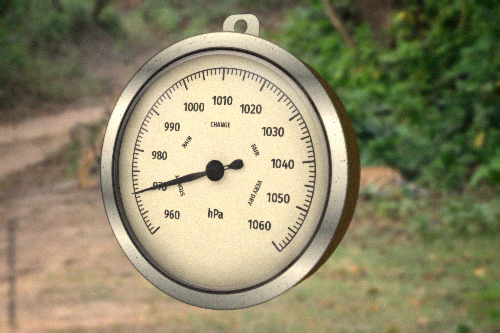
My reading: 970,hPa
